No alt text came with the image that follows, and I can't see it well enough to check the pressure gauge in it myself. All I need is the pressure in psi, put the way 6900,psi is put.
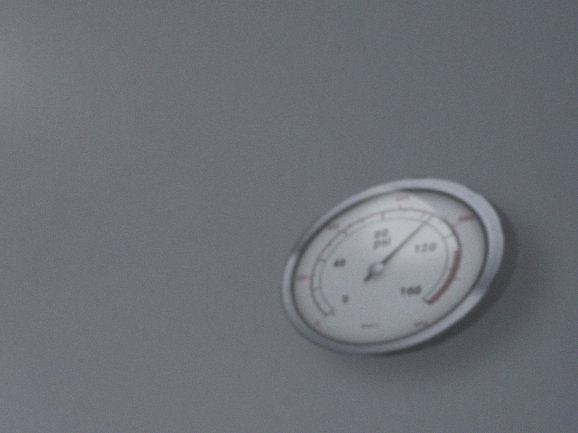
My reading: 105,psi
